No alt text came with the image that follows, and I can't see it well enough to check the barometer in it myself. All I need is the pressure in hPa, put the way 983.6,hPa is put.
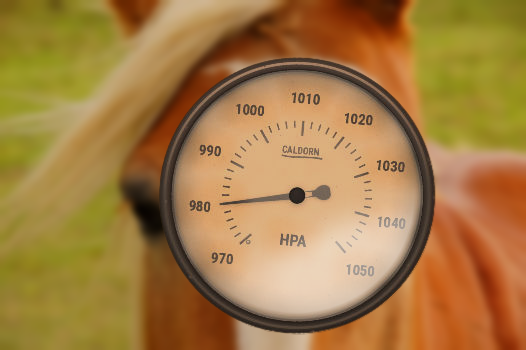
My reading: 980,hPa
